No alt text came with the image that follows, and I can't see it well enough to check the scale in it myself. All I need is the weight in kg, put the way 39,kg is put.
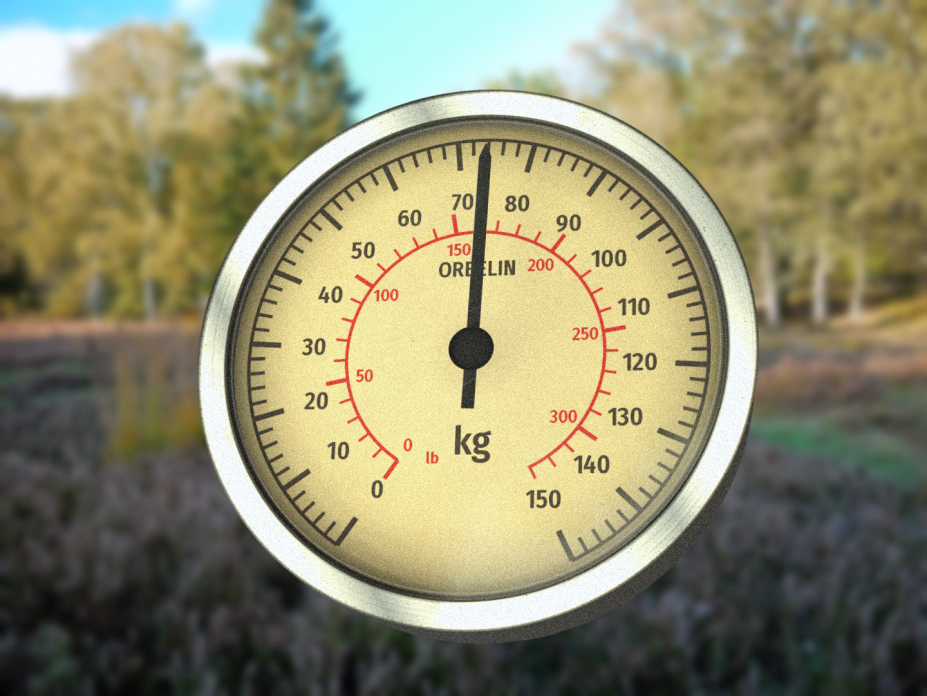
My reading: 74,kg
